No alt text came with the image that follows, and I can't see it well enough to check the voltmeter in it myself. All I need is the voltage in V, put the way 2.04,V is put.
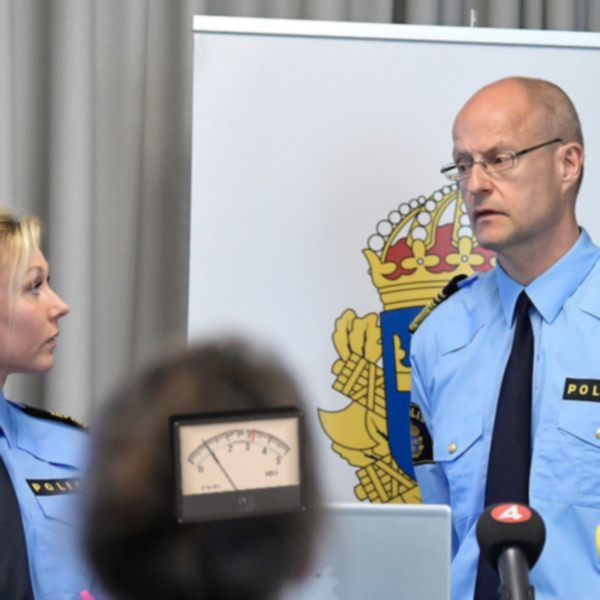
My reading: 1,V
